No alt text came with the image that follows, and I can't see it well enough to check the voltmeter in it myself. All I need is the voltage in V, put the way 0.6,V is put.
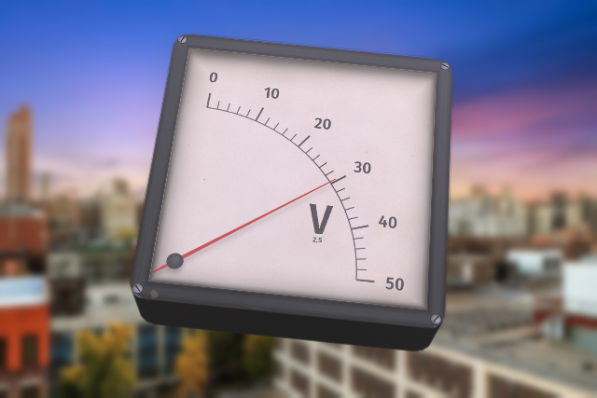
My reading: 30,V
